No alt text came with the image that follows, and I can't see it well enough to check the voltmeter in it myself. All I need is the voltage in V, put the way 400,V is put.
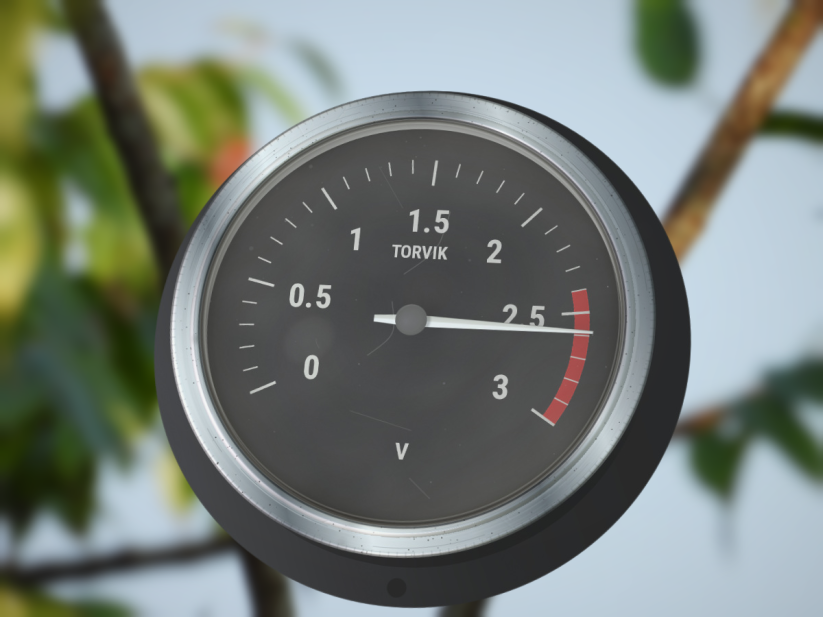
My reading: 2.6,V
